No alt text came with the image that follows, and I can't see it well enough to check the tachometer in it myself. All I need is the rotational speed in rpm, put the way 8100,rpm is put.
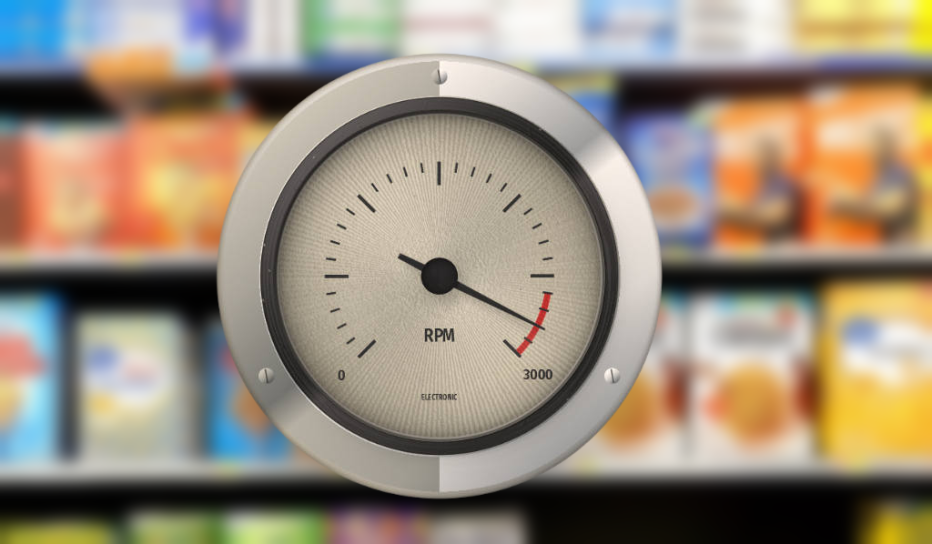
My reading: 2800,rpm
